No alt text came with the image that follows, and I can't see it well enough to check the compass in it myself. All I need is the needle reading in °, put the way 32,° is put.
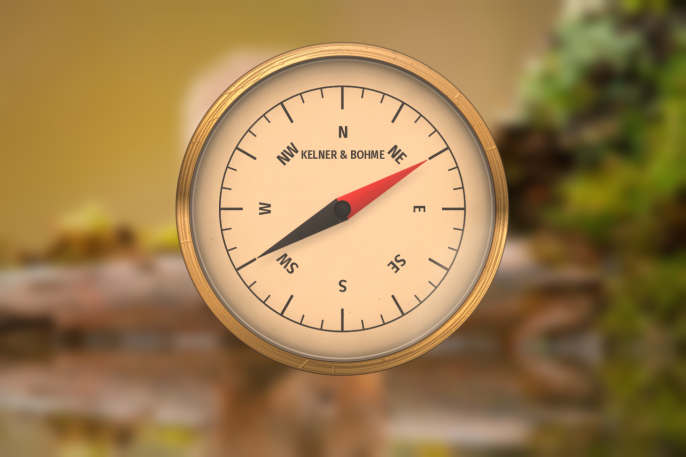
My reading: 60,°
